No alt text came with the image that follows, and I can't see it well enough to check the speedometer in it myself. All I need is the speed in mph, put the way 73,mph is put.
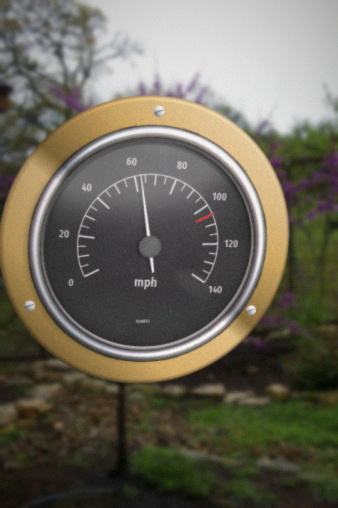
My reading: 62.5,mph
